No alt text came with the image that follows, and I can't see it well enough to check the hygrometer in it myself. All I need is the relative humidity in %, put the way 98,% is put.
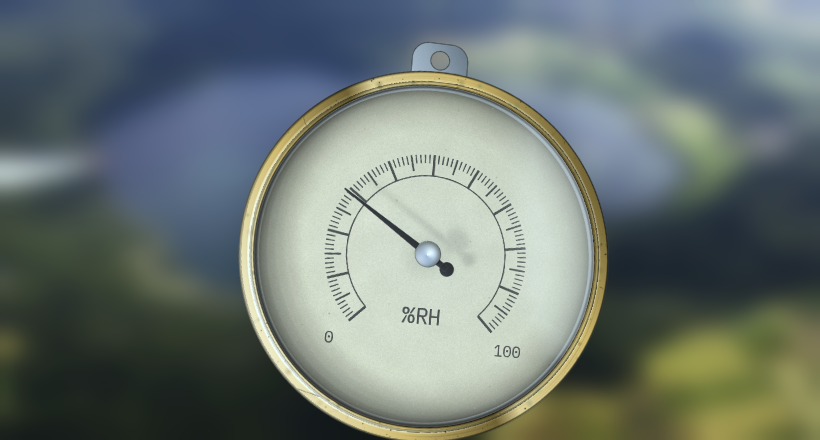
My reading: 29,%
